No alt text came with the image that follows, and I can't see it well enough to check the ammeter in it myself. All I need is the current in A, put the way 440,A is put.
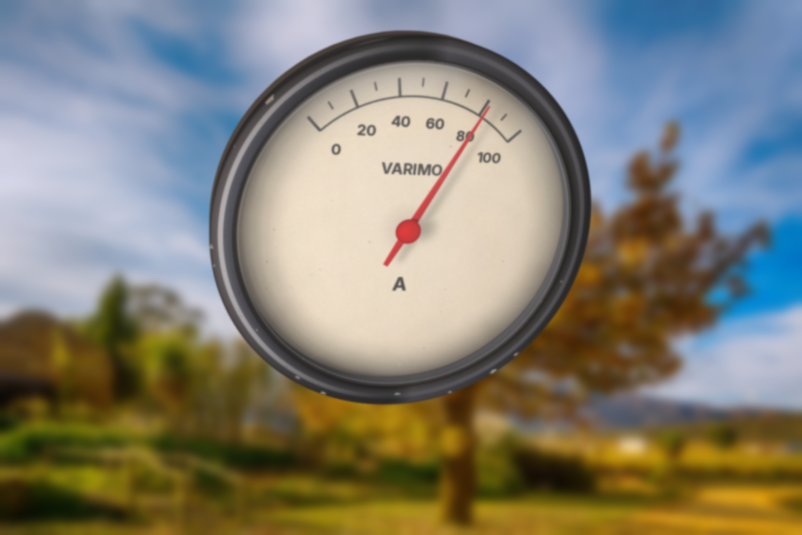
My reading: 80,A
